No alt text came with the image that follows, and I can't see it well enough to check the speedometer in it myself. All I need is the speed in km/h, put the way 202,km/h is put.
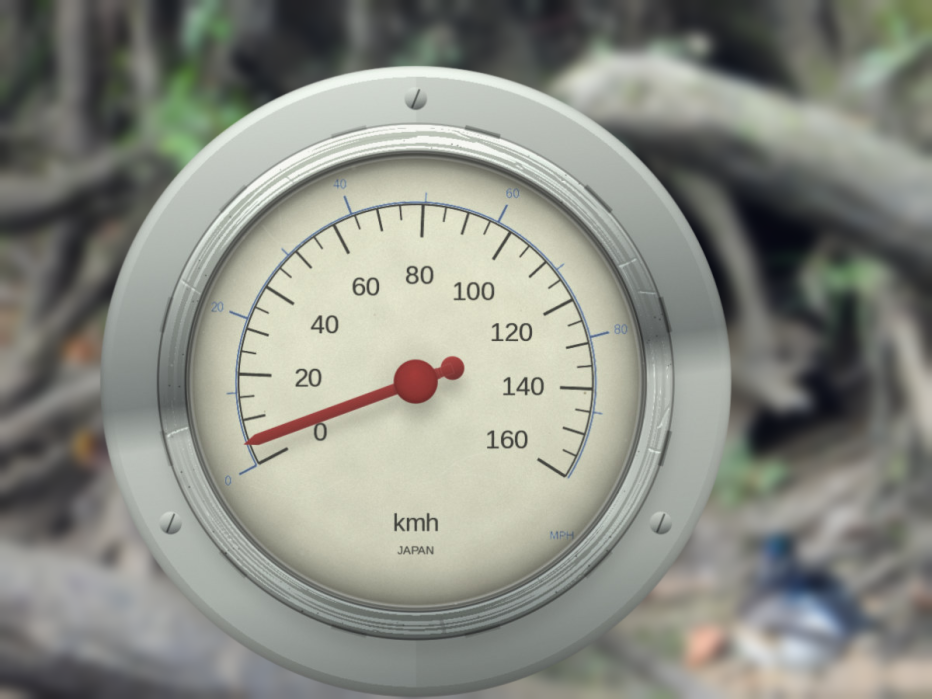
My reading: 5,km/h
